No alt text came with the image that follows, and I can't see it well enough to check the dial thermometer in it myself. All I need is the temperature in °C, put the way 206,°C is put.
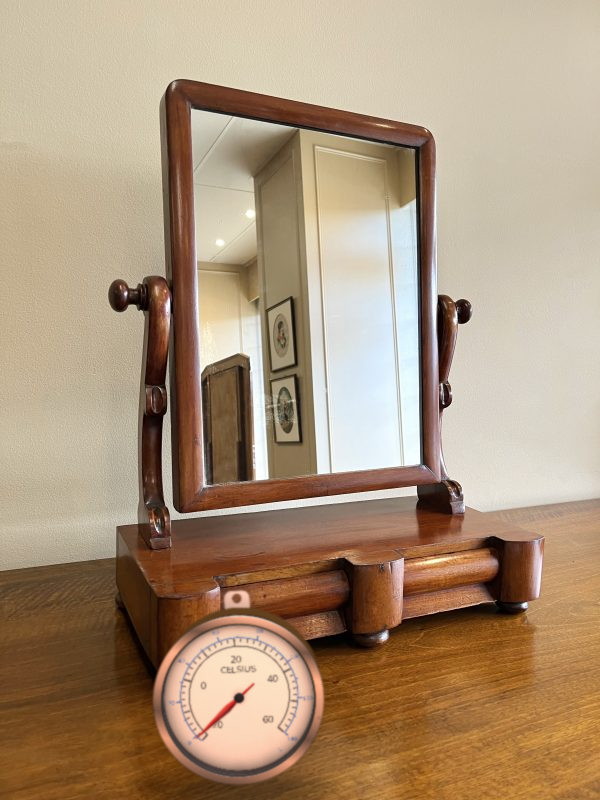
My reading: -18,°C
